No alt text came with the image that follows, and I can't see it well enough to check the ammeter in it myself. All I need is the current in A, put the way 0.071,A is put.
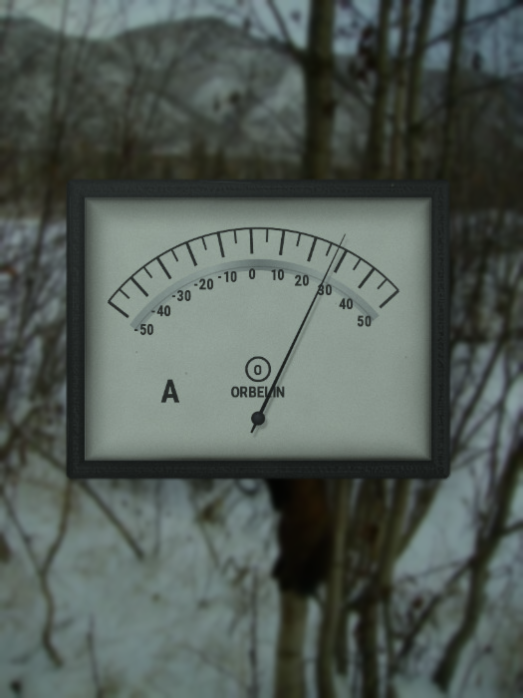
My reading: 27.5,A
